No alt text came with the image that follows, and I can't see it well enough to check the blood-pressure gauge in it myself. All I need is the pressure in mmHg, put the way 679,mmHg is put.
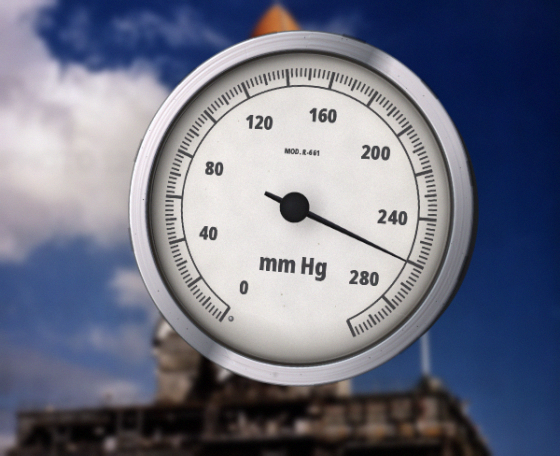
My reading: 260,mmHg
